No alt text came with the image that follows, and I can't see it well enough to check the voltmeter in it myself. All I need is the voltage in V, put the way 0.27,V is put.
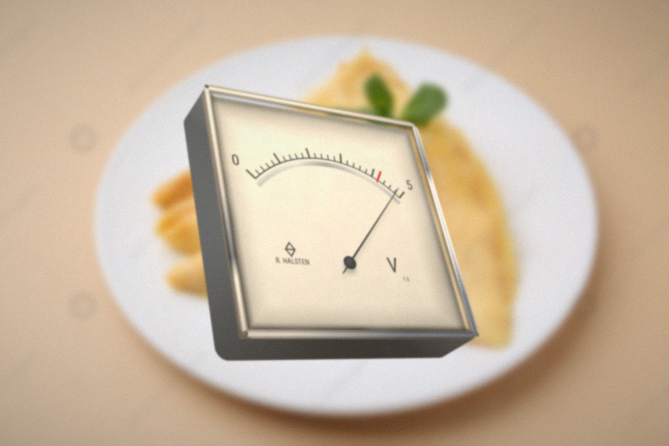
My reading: 4.8,V
